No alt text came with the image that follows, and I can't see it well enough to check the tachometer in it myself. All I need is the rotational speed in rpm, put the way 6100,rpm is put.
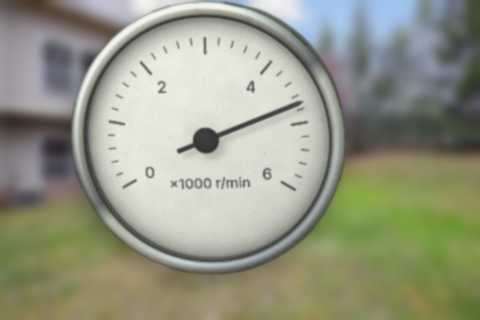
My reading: 4700,rpm
